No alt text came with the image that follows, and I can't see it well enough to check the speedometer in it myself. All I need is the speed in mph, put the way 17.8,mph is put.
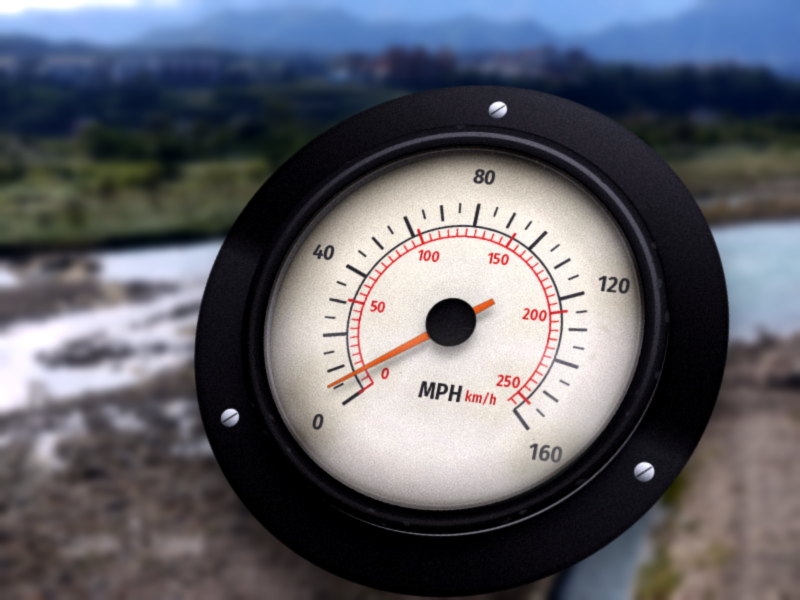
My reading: 5,mph
